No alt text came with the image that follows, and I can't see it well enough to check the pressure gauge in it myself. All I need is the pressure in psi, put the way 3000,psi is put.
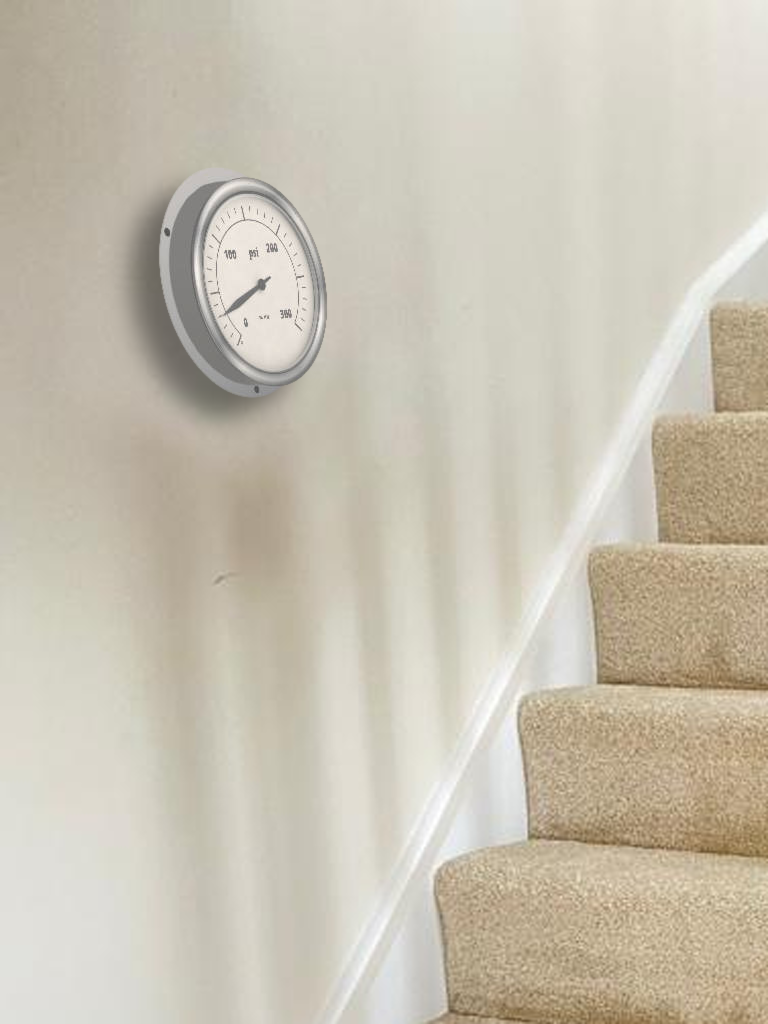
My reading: 30,psi
